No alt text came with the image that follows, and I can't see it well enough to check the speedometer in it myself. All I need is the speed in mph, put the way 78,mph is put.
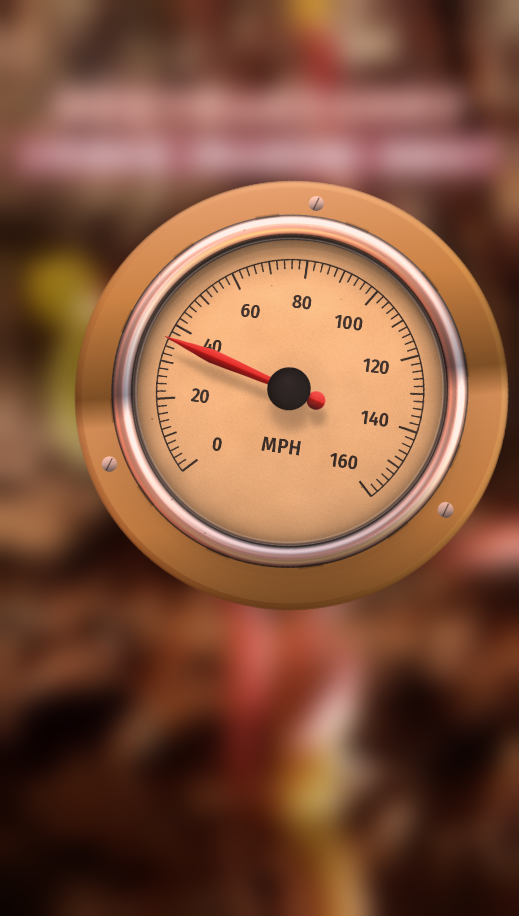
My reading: 36,mph
